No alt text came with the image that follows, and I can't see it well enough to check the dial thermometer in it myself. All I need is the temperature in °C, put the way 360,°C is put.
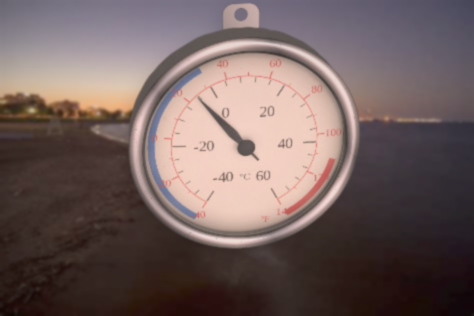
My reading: -4,°C
